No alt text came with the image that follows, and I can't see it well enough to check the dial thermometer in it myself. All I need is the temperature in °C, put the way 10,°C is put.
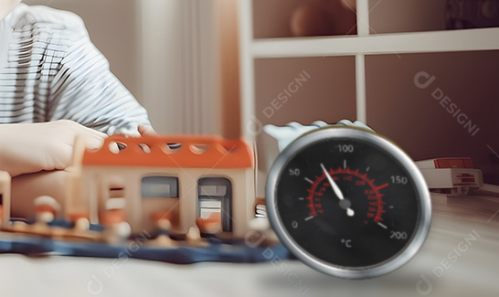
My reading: 75,°C
